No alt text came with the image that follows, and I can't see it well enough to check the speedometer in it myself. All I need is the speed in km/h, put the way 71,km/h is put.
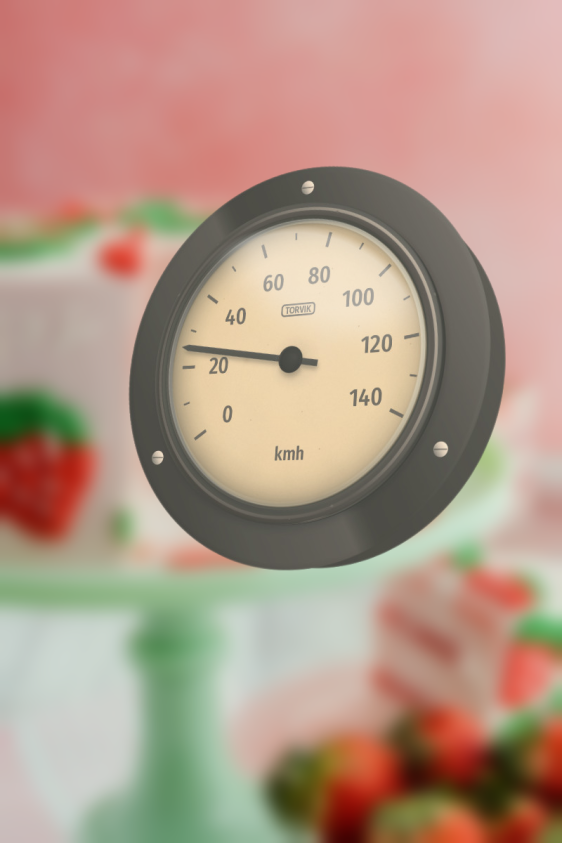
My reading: 25,km/h
